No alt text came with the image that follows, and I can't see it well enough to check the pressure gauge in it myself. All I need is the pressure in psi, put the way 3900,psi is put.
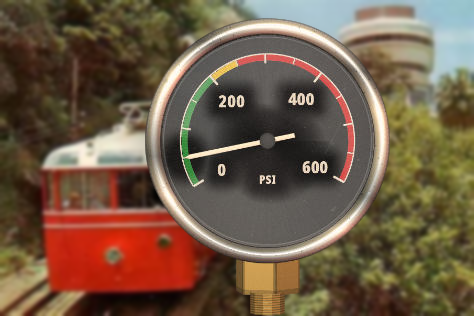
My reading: 50,psi
